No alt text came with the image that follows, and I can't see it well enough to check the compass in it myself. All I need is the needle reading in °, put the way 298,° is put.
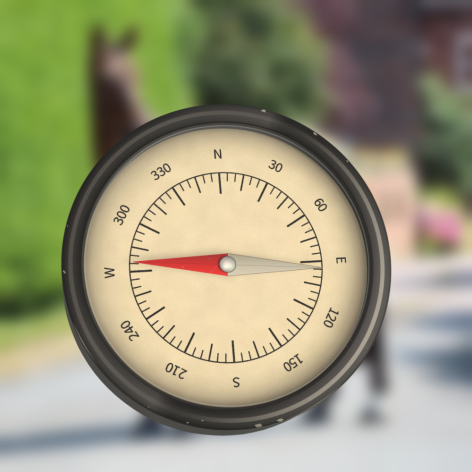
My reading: 275,°
